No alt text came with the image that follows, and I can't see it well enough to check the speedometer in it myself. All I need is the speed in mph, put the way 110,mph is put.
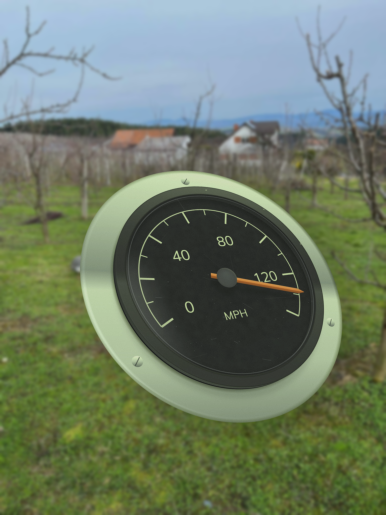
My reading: 130,mph
